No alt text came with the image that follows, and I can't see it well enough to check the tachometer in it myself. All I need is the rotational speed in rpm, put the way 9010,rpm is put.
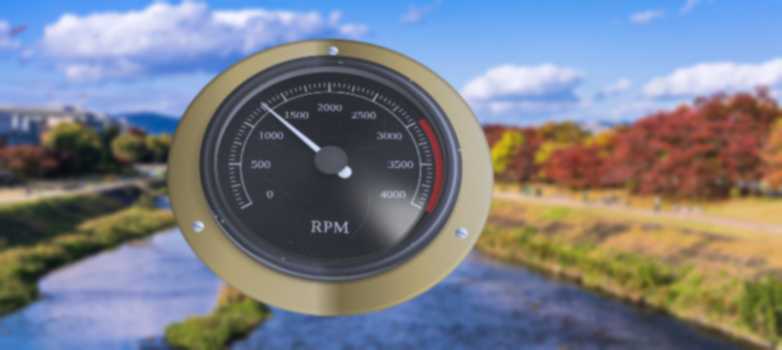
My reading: 1250,rpm
